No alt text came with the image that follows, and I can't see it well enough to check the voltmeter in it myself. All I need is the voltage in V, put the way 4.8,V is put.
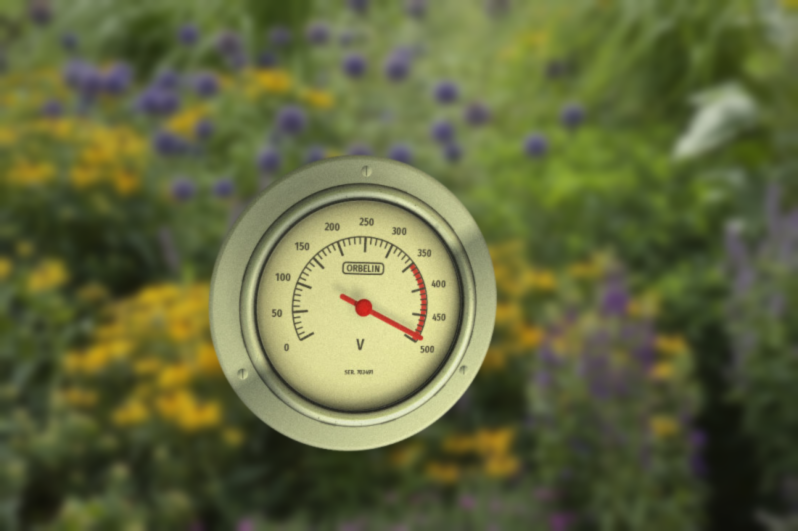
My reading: 490,V
